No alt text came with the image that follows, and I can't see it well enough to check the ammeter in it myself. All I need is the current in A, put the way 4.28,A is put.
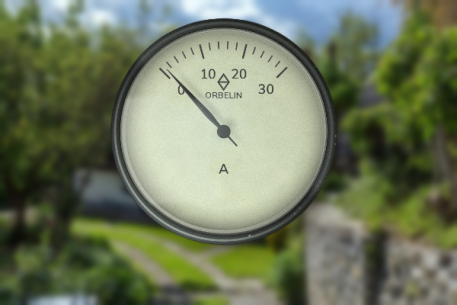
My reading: 1,A
